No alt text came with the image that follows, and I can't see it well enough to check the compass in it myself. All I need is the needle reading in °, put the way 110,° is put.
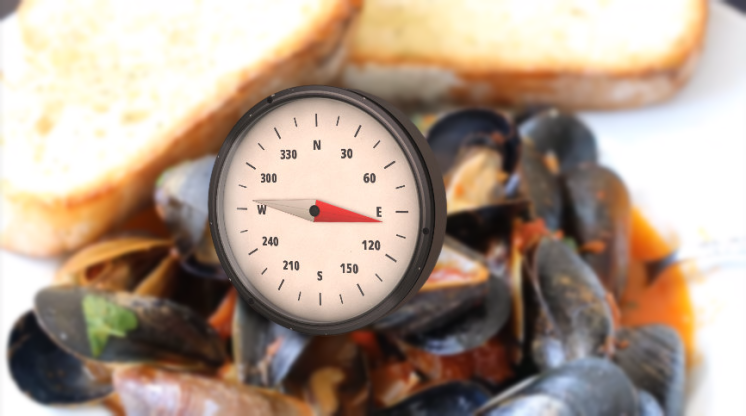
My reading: 97.5,°
